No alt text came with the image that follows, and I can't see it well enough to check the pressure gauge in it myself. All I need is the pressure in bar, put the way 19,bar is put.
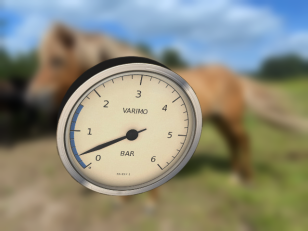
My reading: 0.4,bar
